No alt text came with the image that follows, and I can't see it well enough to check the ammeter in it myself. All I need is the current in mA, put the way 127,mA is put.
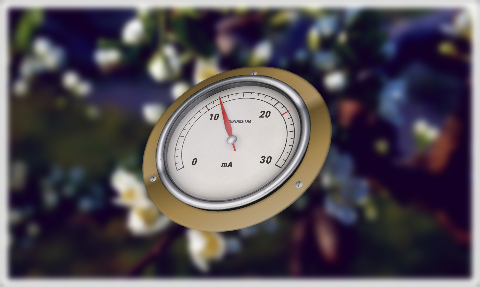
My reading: 12,mA
